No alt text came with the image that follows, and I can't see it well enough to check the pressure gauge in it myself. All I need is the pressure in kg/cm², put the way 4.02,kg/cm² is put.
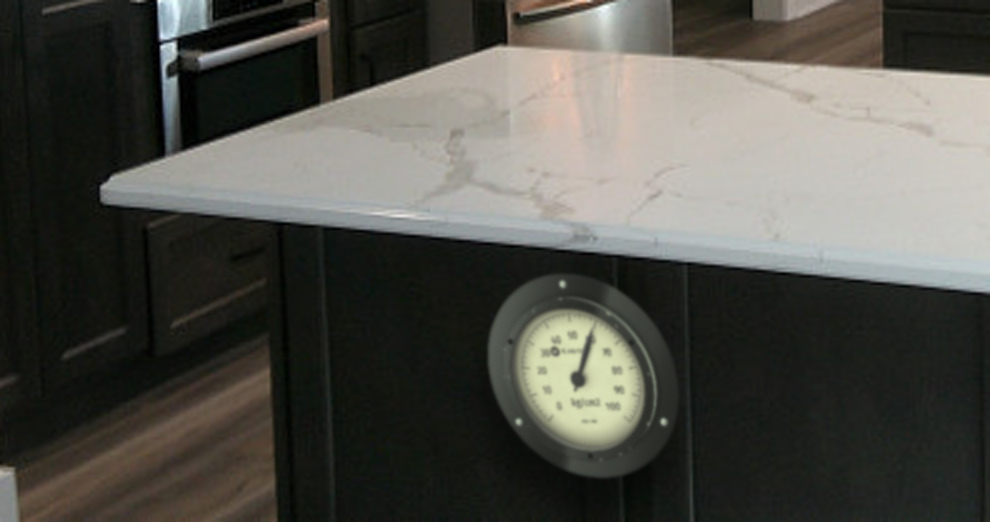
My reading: 60,kg/cm²
